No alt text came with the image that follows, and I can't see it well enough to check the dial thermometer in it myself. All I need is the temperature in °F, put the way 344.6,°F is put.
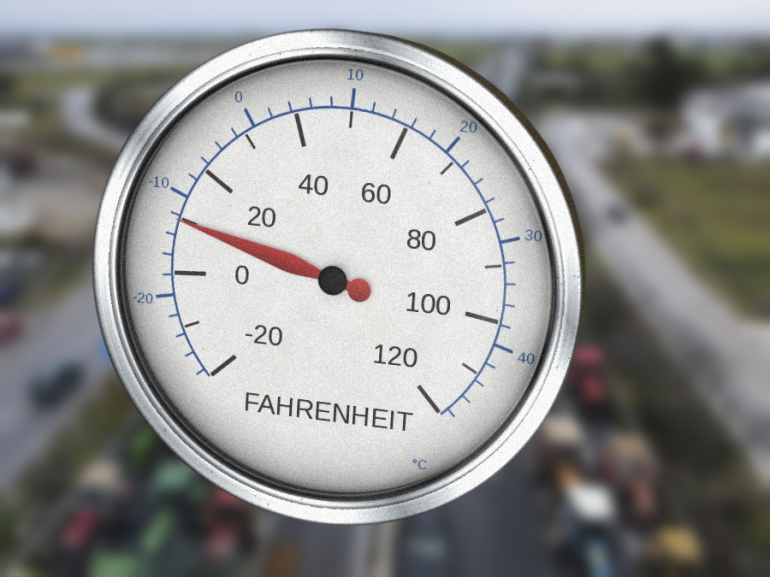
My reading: 10,°F
